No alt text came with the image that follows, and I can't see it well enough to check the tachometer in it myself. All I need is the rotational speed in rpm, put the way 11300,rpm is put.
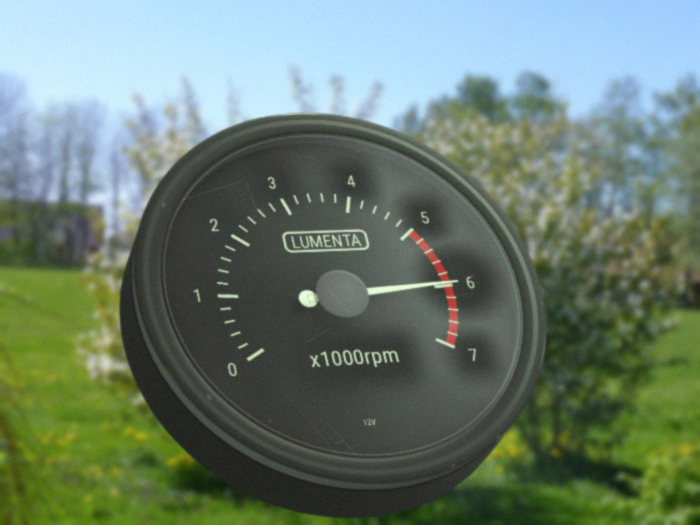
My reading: 6000,rpm
